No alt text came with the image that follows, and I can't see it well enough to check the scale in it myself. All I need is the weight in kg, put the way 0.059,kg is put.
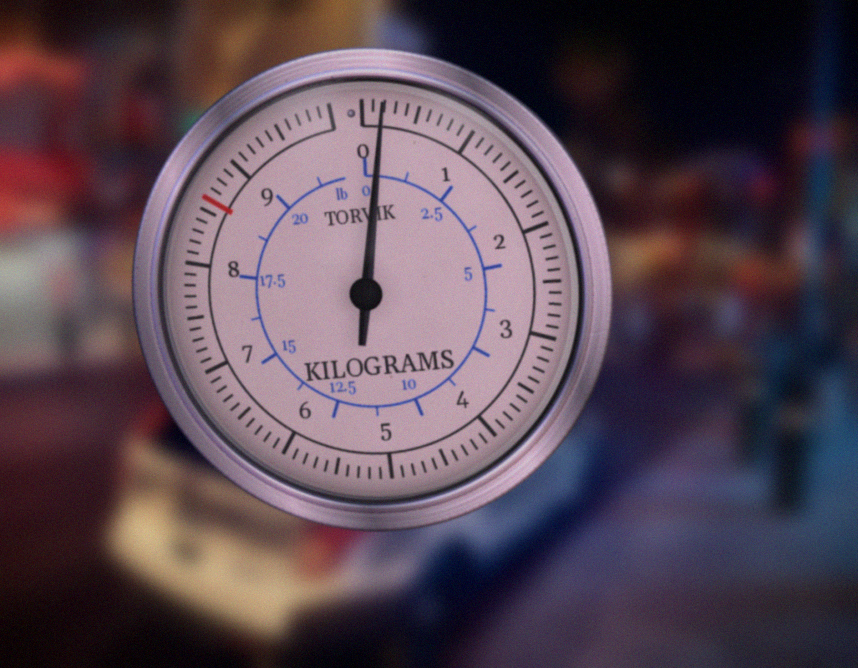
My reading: 0.2,kg
